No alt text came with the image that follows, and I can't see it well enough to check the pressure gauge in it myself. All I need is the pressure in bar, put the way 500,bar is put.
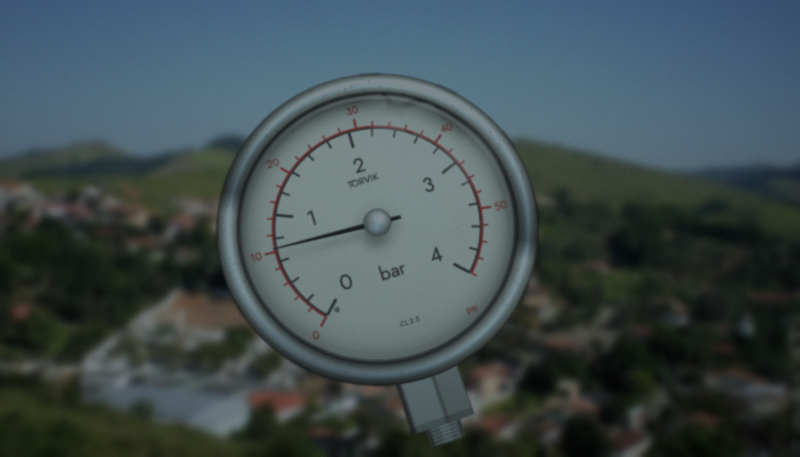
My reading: 0.7,bar
